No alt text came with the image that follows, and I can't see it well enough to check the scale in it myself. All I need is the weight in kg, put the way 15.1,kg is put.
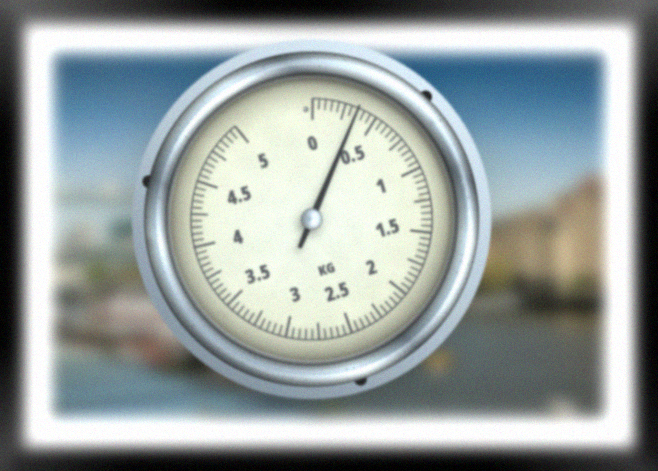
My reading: 0.35,kg
